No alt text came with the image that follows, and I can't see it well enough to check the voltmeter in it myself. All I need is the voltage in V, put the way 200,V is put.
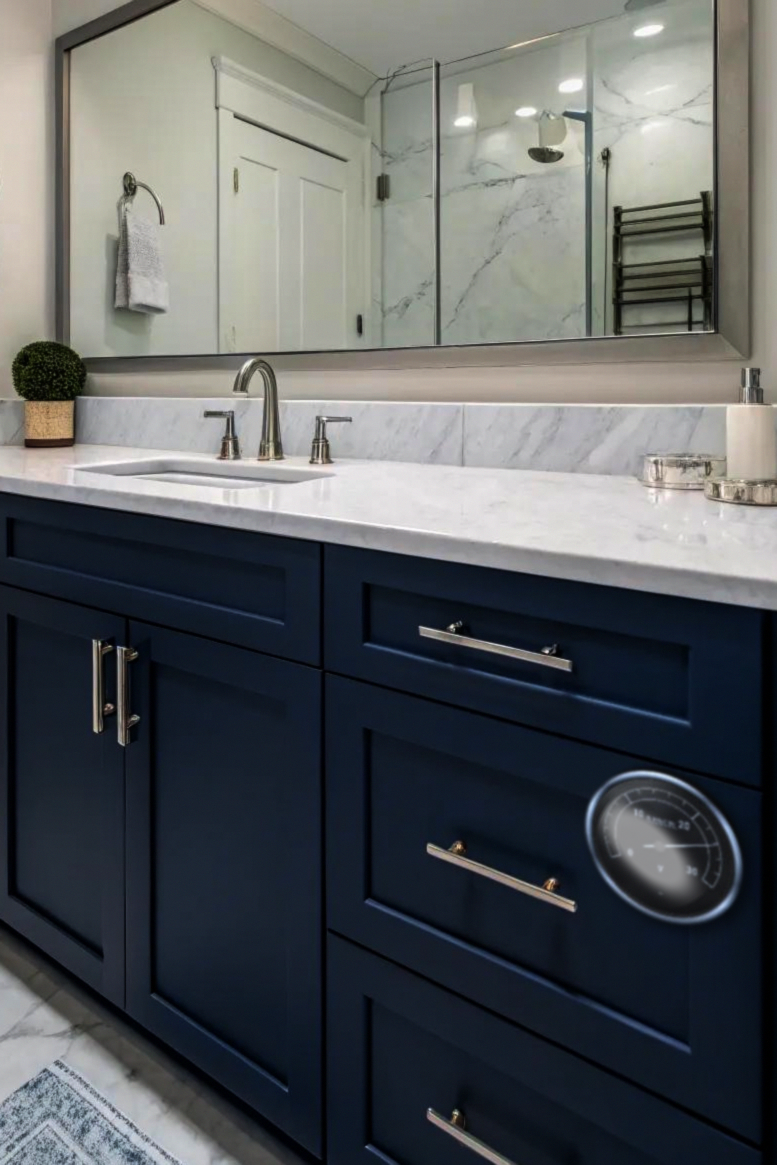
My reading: 24,V
